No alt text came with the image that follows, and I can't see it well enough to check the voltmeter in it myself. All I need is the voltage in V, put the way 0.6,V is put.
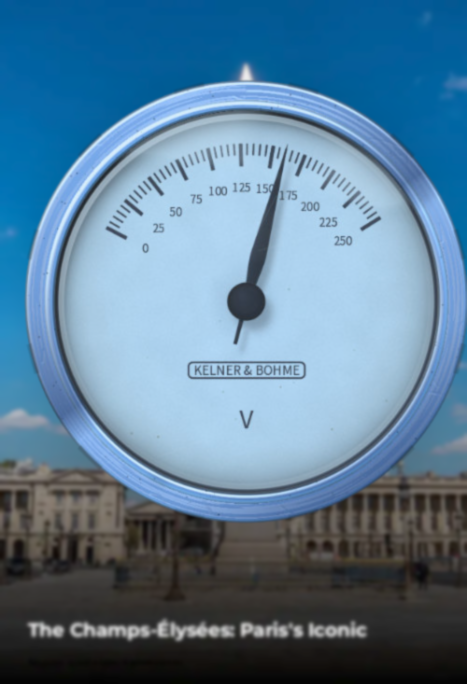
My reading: 160,V
